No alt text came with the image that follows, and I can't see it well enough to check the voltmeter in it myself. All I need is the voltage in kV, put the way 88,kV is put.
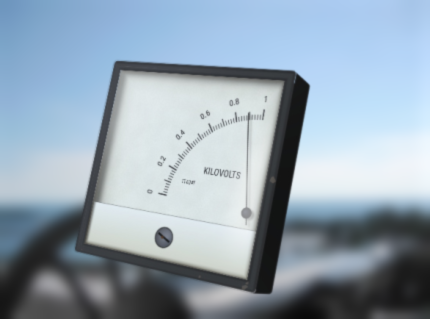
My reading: 0.9,kV
